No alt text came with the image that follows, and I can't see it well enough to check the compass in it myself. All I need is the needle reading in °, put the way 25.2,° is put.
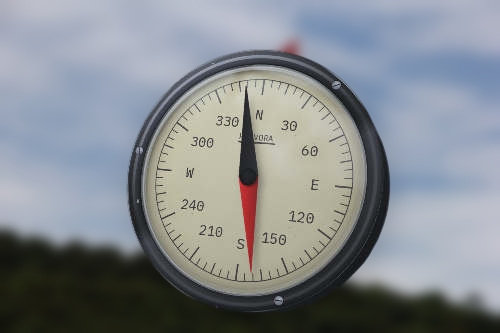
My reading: 170,°
